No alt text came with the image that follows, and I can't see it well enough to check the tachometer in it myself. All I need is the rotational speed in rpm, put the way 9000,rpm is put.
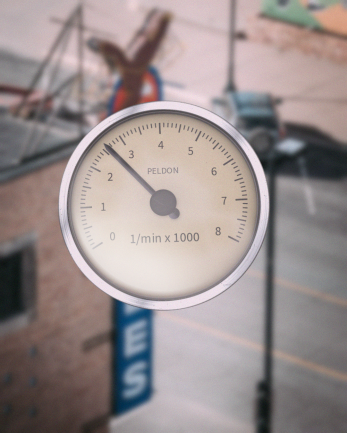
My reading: 2600,rpm
